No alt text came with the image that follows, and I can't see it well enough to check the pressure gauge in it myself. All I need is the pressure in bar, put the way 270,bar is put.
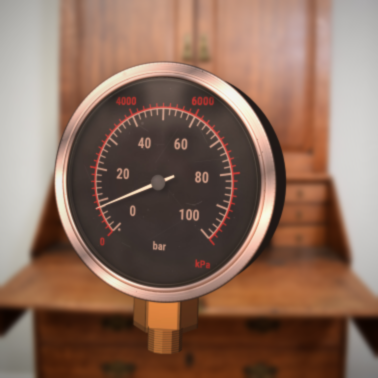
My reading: 8,bar
